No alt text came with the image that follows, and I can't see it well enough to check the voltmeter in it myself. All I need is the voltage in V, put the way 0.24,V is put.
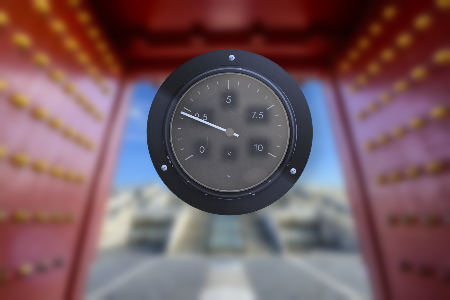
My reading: 2.25,V
